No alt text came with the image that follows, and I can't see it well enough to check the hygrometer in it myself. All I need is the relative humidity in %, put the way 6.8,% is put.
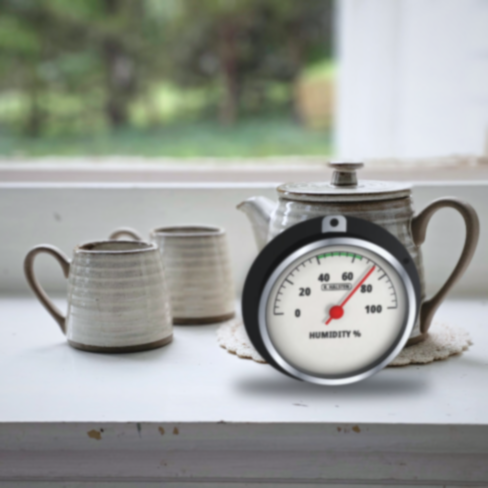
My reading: 72,%
